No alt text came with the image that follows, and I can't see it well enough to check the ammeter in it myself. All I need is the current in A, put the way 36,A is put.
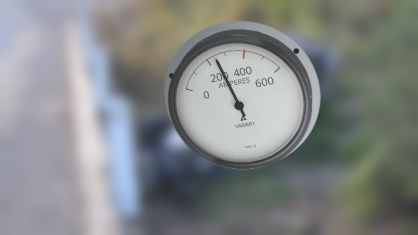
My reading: 250,A
